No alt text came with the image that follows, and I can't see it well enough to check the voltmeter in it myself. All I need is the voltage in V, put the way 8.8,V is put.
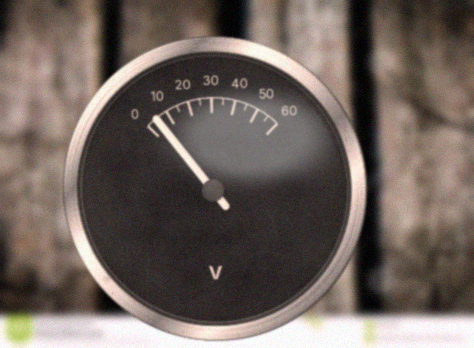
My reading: 5,V
